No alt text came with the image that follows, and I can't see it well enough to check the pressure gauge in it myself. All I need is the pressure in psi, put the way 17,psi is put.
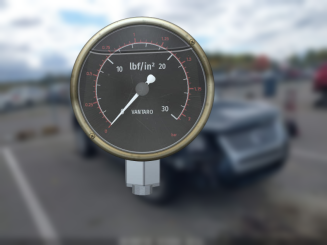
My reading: 0,psi
